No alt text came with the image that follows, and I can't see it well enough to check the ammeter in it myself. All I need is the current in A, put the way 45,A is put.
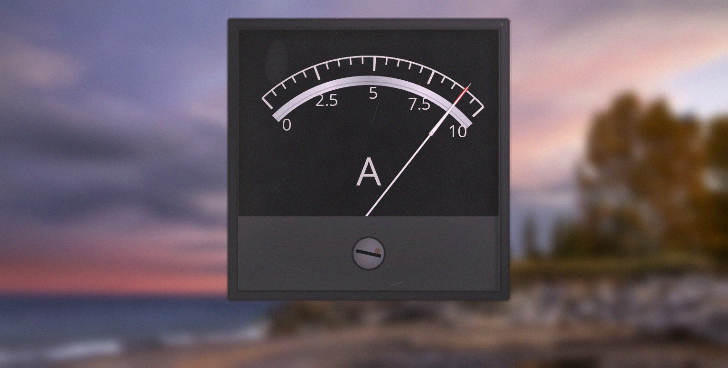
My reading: 9,A
